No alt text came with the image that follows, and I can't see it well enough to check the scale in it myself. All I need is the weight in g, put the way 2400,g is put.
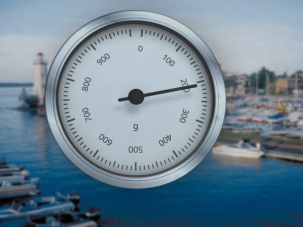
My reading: 210,g
